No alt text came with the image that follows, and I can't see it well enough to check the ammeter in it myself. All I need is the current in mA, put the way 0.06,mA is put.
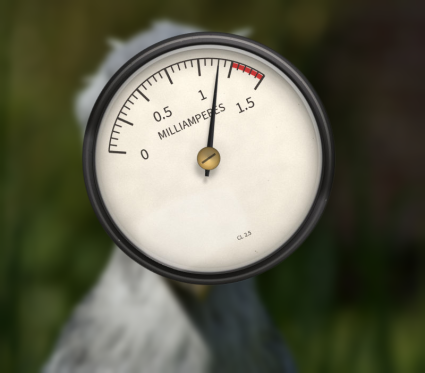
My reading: 1.15,mA
